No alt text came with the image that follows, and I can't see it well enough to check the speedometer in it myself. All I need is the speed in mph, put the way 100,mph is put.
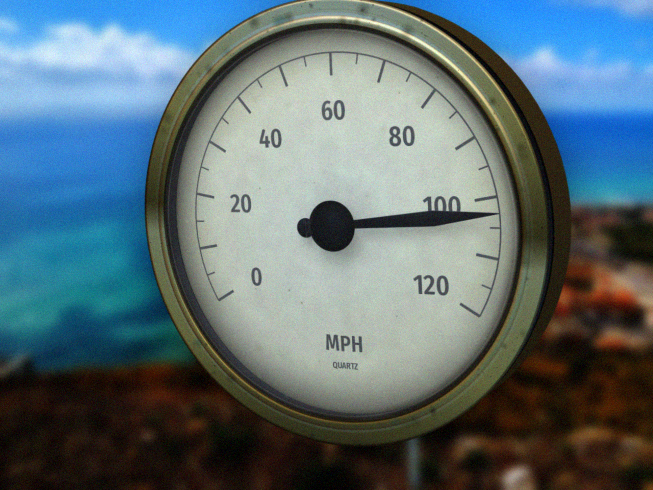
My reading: 102.5,mph
